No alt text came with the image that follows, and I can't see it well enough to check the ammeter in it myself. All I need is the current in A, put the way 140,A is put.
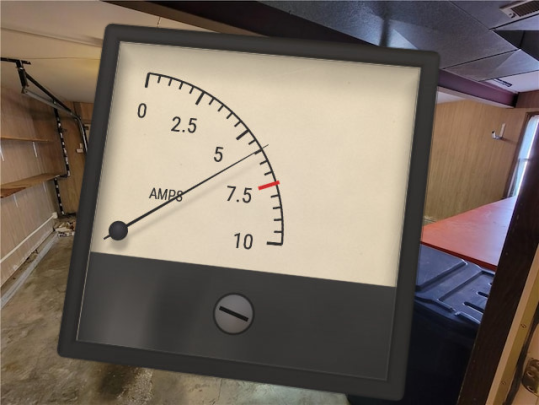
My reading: 6,A
